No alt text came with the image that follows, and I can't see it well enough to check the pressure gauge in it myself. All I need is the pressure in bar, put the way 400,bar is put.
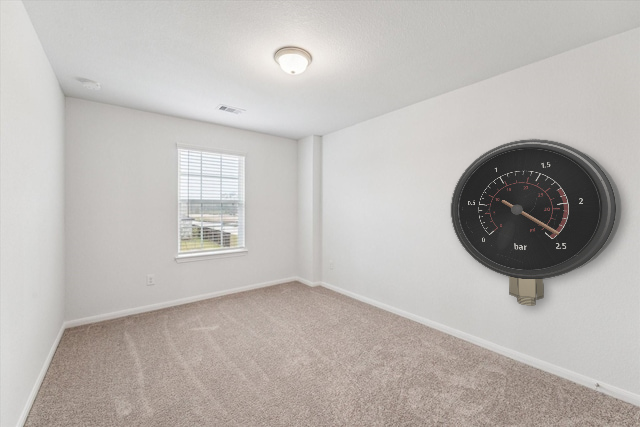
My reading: 2.4,bar
